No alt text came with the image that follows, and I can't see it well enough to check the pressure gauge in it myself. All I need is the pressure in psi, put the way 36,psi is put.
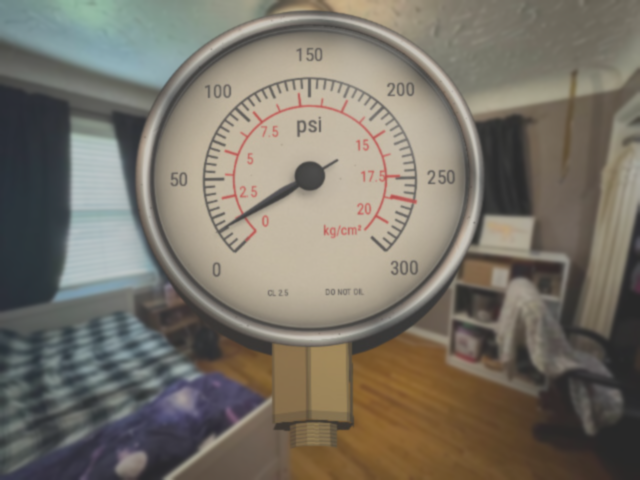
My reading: 15,psi
